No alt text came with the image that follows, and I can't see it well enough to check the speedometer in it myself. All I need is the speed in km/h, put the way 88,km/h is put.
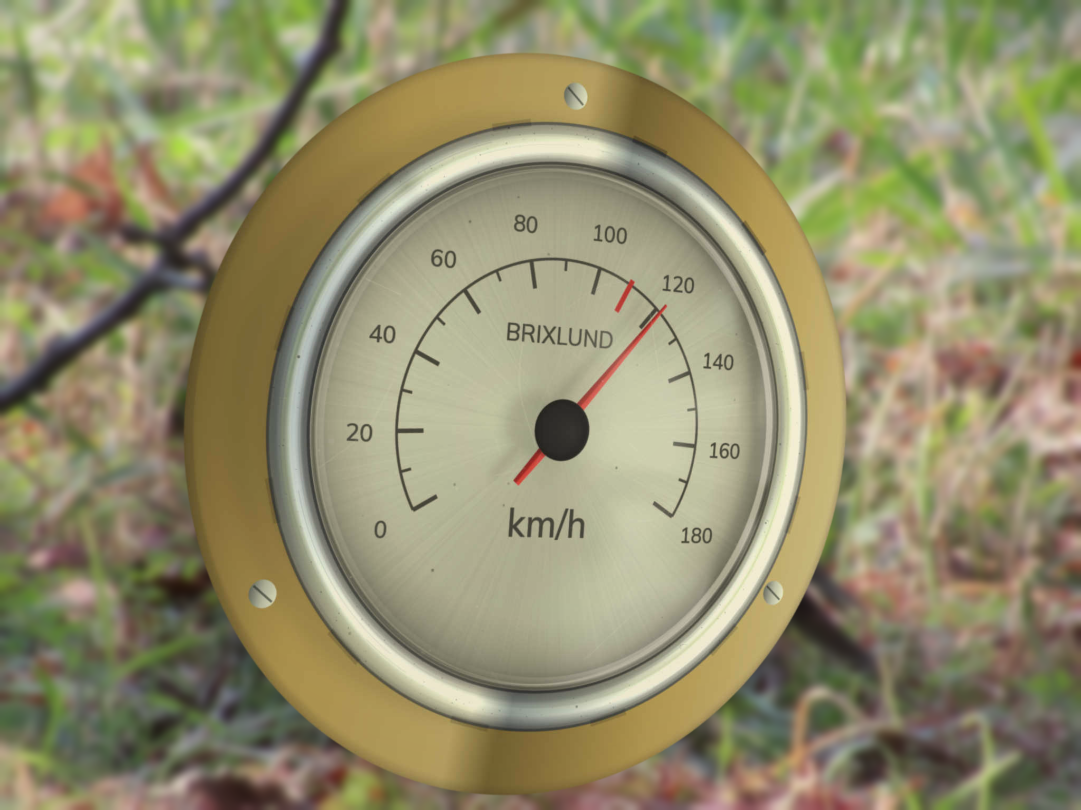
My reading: 120,km/h
